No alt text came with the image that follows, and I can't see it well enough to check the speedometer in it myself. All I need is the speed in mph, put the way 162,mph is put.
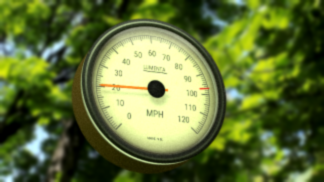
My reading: 20,mph
